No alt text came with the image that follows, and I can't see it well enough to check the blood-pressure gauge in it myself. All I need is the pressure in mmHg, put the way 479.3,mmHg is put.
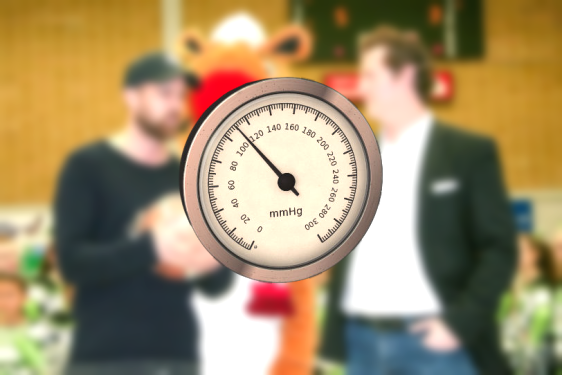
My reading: 110,mmHg
